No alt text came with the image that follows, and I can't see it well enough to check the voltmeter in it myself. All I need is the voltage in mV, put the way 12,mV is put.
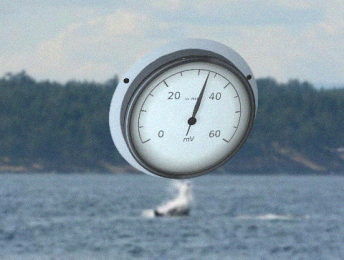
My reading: 32.5,mV
